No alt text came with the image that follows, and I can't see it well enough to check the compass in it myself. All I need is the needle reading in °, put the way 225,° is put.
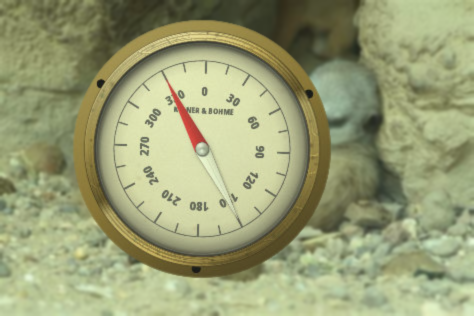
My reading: 330,°
